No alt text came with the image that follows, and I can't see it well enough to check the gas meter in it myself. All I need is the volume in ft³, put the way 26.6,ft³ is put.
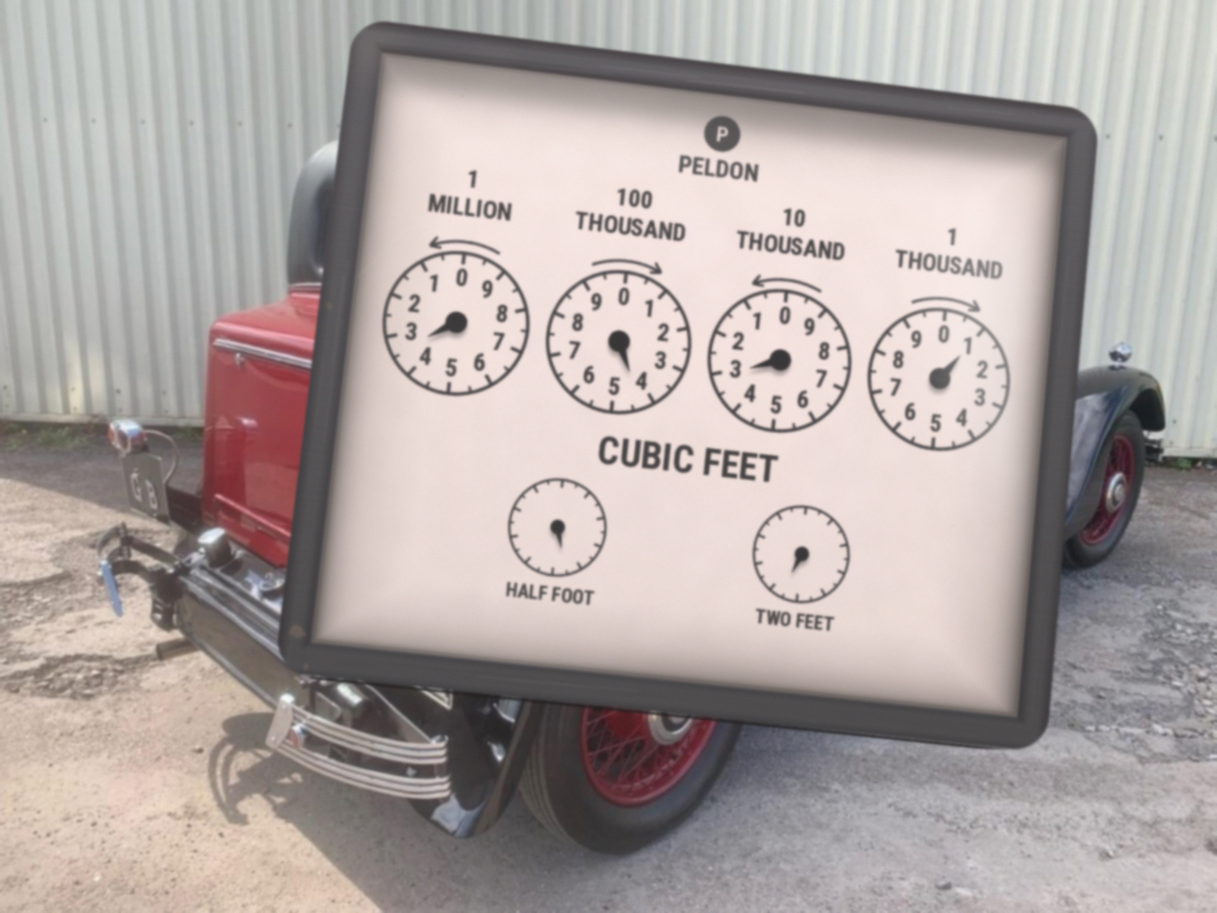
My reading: 343100,ft³
